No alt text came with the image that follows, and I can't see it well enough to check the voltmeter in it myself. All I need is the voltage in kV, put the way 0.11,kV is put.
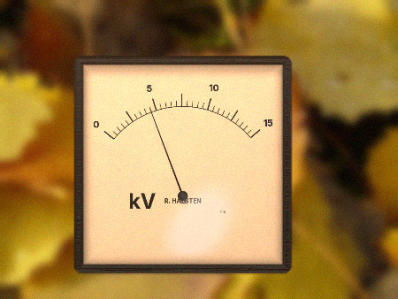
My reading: 4.5,kV
